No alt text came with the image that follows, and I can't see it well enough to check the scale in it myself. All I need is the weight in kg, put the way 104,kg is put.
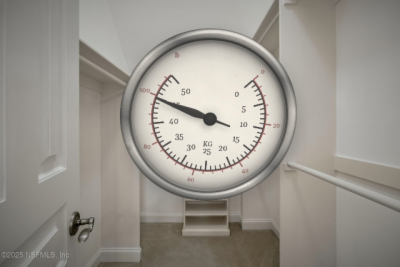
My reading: 45,kg
